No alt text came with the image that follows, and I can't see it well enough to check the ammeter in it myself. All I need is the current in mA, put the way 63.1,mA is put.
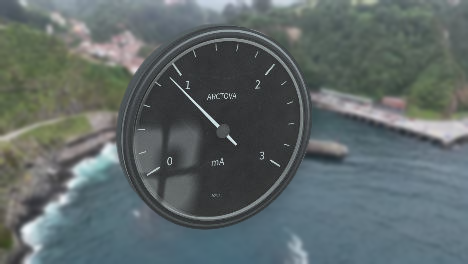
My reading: 0.9,mA
